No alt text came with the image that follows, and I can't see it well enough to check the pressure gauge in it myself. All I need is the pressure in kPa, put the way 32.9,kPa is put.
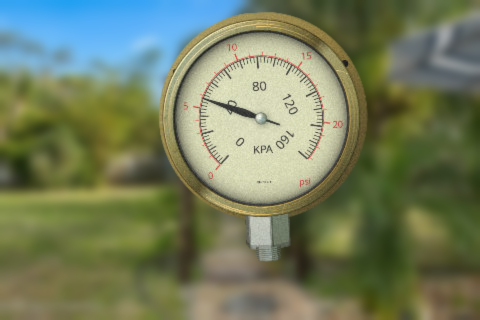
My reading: 40,kPa
